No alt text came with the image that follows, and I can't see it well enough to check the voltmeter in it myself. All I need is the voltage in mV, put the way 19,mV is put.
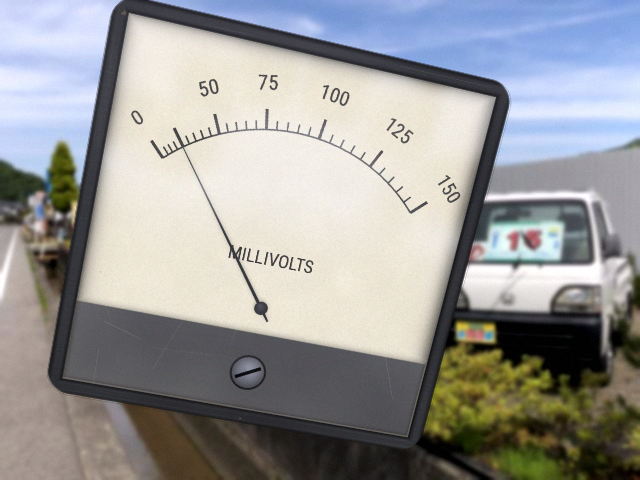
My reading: 25,mV
